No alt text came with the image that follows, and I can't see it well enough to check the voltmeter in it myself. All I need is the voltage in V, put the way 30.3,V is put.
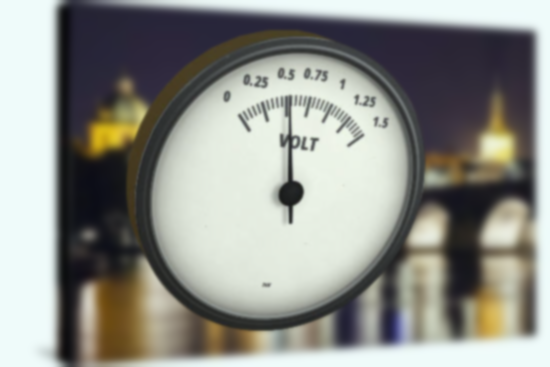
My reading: 0.5,V
